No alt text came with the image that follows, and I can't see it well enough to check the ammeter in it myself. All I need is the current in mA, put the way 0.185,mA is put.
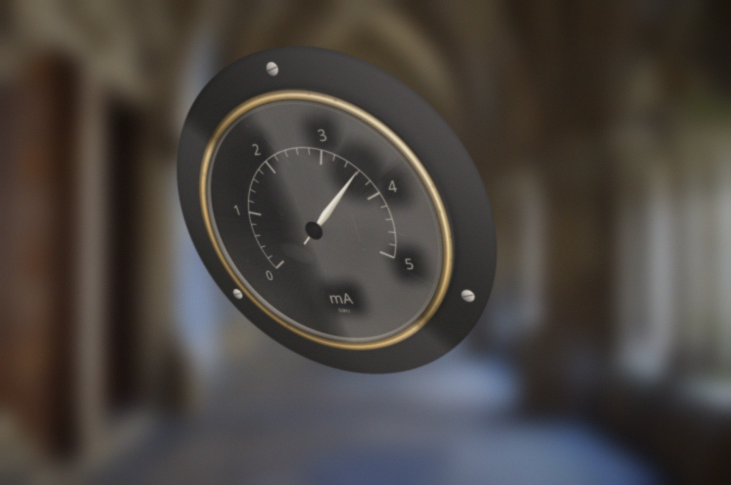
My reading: 3.6,mA
